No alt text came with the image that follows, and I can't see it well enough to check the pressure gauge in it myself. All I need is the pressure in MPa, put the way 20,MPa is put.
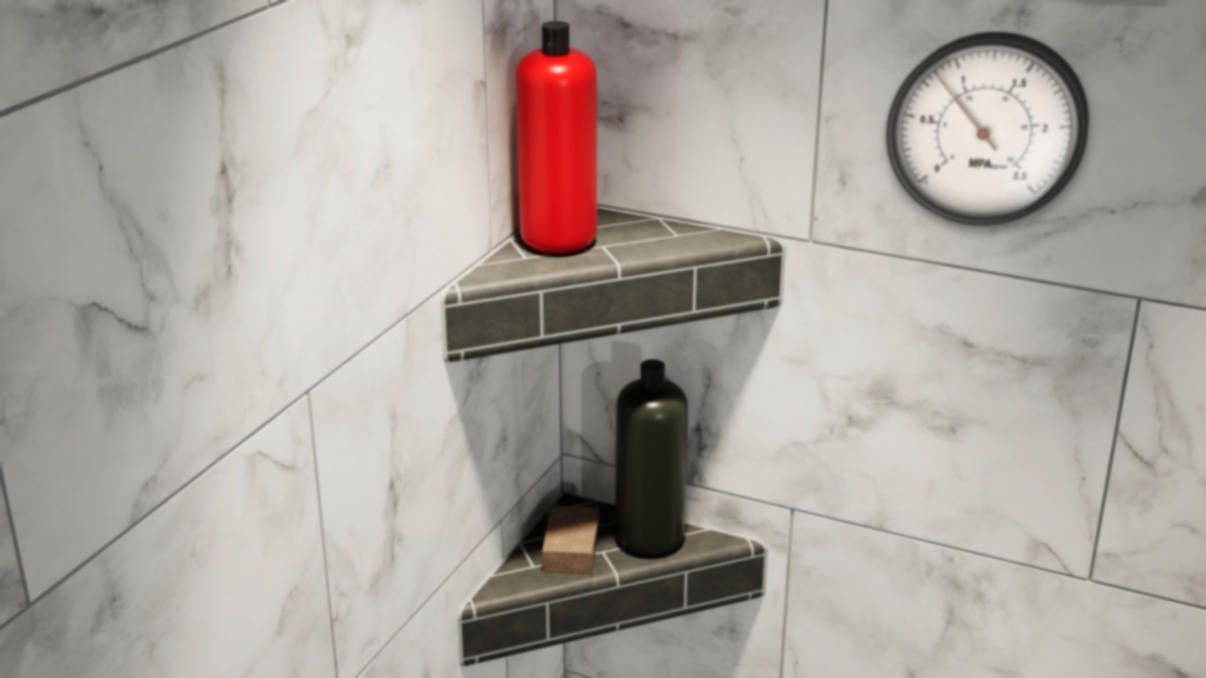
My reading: 0.85,MPa
